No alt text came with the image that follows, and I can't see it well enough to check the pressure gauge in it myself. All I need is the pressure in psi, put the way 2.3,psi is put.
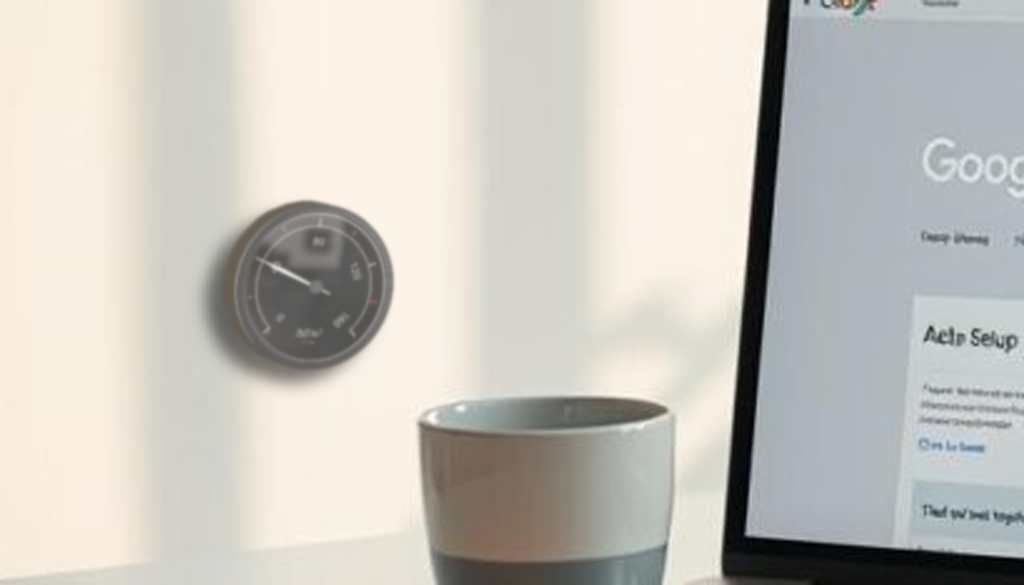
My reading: 40,psi
